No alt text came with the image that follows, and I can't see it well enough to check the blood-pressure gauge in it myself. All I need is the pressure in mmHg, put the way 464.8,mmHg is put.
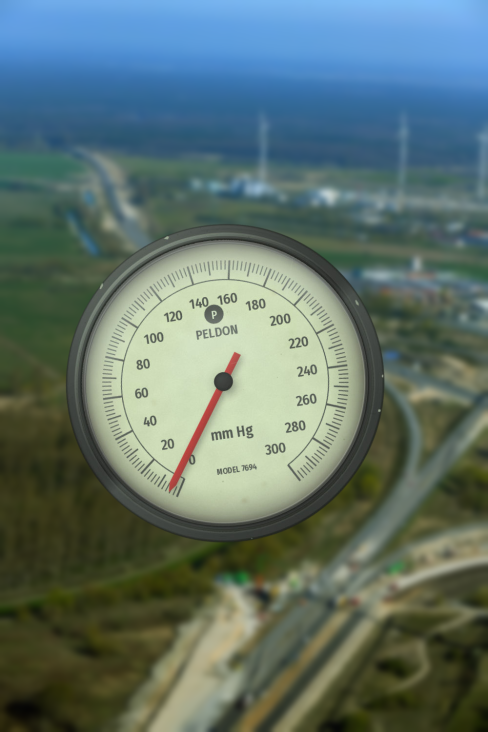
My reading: 4,mmHg
